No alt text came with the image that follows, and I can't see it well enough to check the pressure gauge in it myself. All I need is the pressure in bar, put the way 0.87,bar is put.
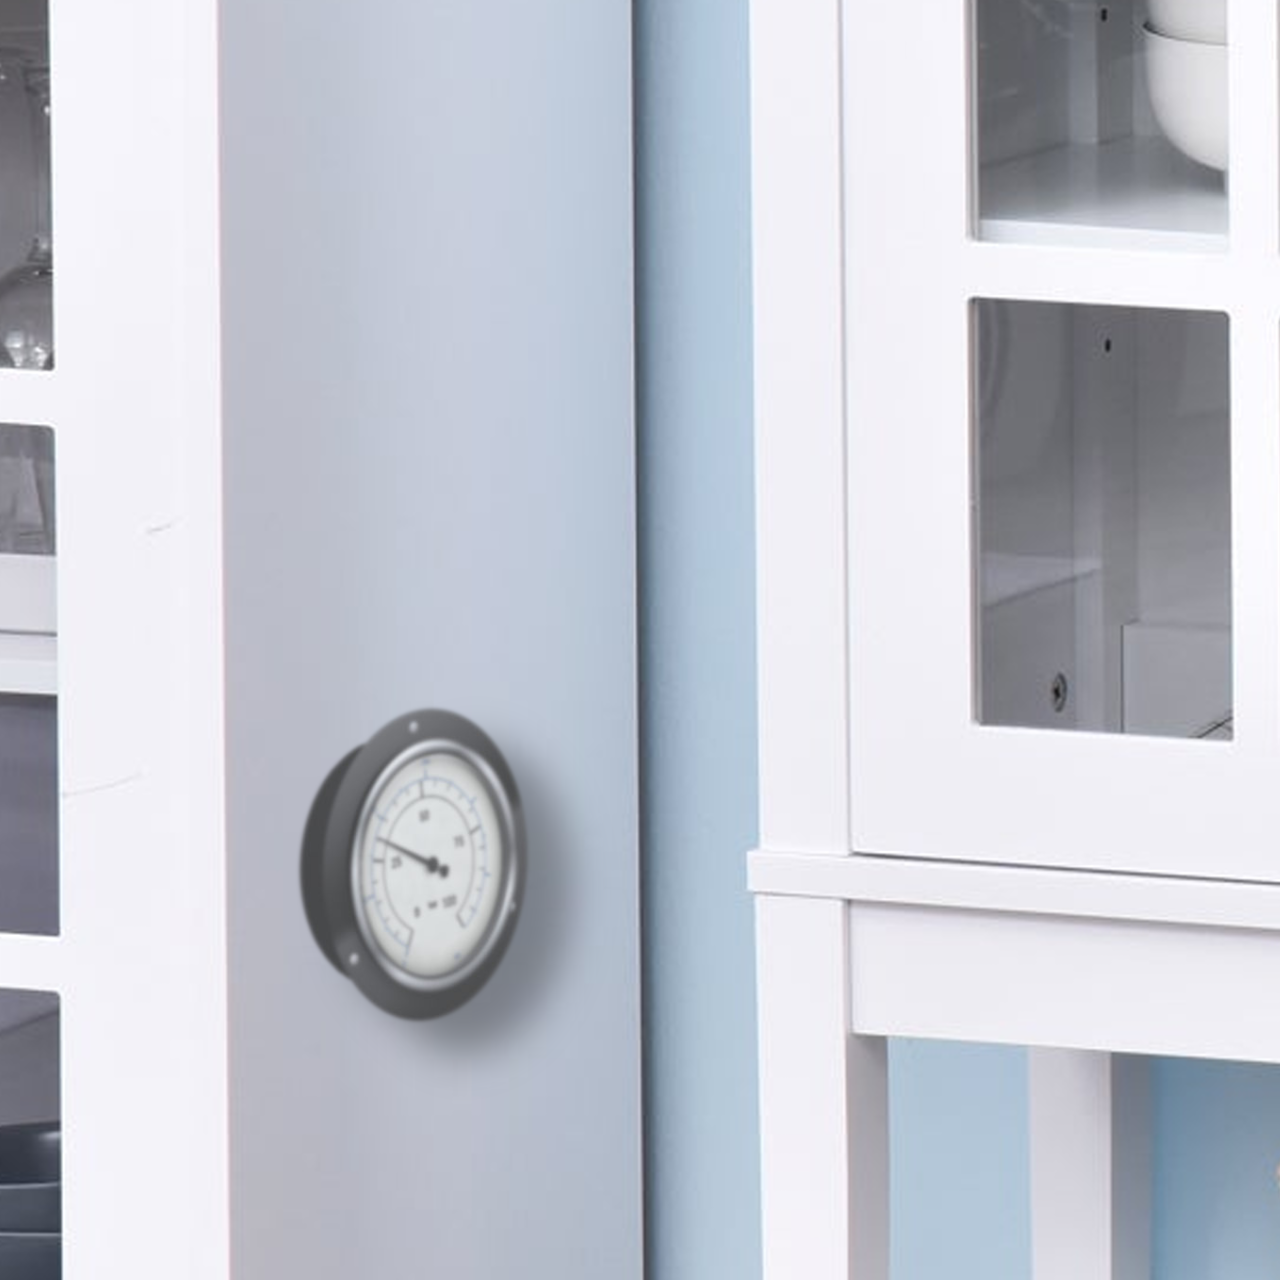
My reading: 30,bar
